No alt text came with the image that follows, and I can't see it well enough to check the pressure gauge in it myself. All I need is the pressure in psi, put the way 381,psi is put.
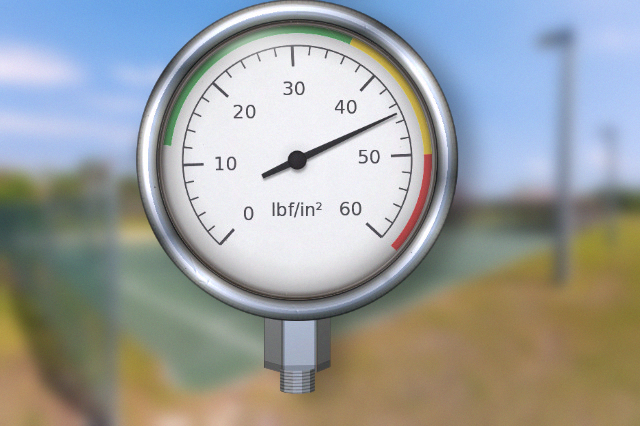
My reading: 45,psi
